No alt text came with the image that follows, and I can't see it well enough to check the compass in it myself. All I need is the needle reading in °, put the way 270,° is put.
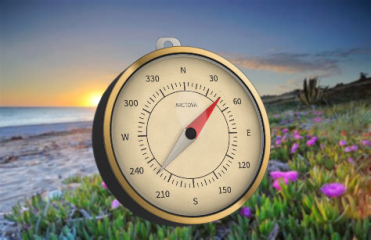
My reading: 45,°
